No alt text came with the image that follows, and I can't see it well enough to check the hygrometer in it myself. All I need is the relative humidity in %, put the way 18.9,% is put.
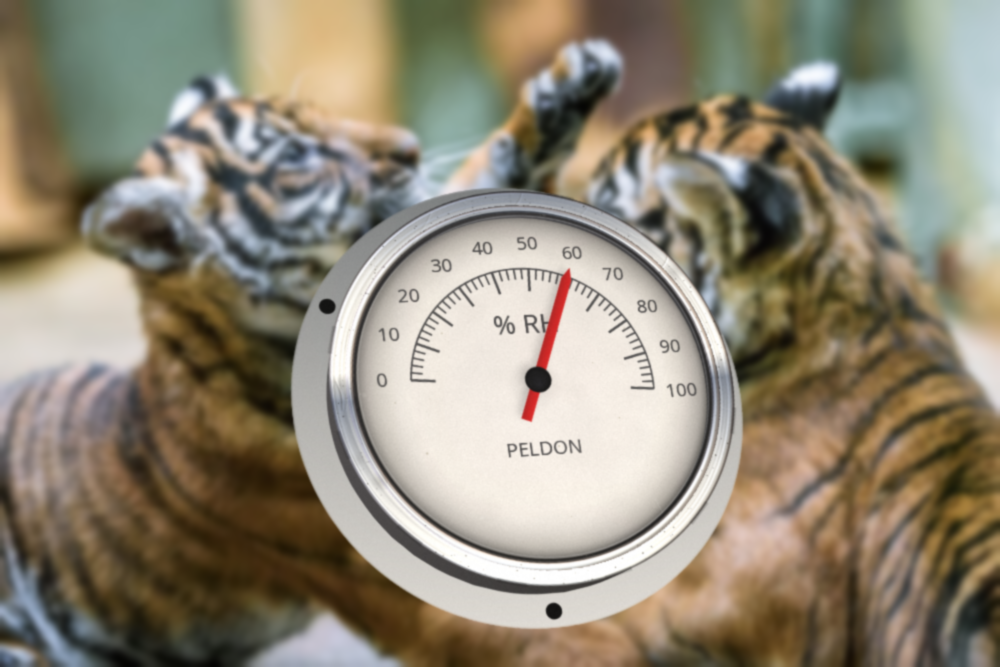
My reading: 60,%
